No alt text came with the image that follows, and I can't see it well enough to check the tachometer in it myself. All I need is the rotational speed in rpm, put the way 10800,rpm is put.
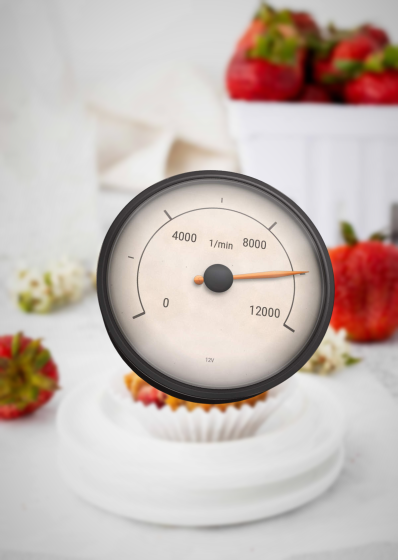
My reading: 10000,rpm
